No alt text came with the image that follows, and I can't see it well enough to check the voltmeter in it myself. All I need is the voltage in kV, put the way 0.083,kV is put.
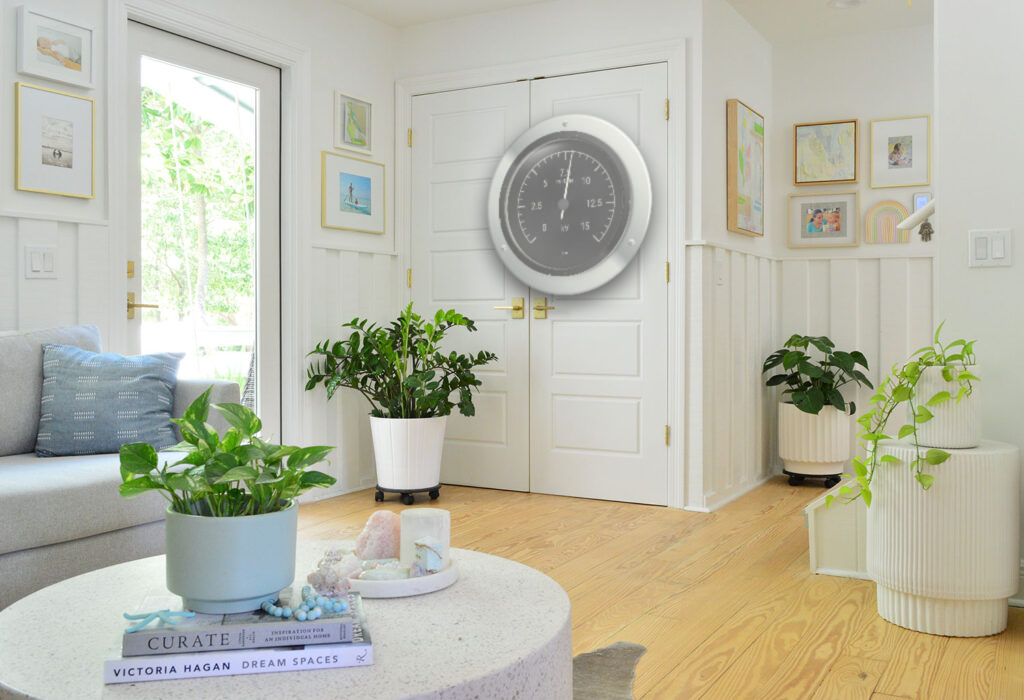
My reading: 8,kV
